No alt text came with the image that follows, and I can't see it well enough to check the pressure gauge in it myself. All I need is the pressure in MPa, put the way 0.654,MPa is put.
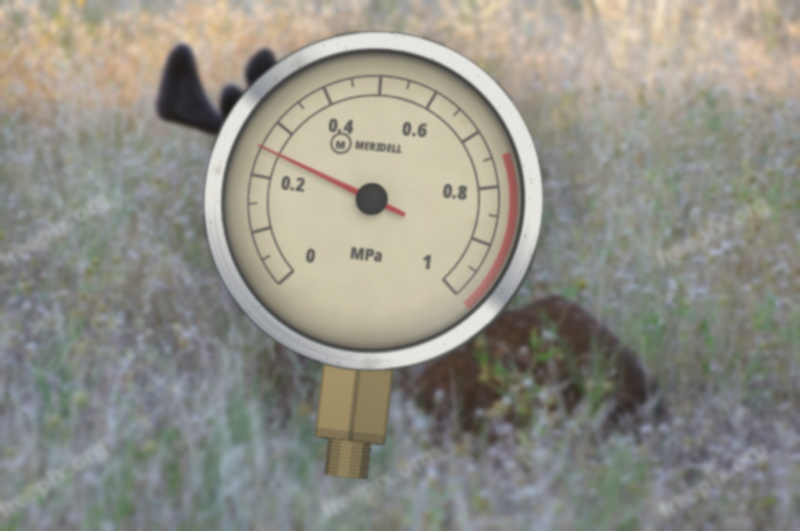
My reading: 0.25,MPa
